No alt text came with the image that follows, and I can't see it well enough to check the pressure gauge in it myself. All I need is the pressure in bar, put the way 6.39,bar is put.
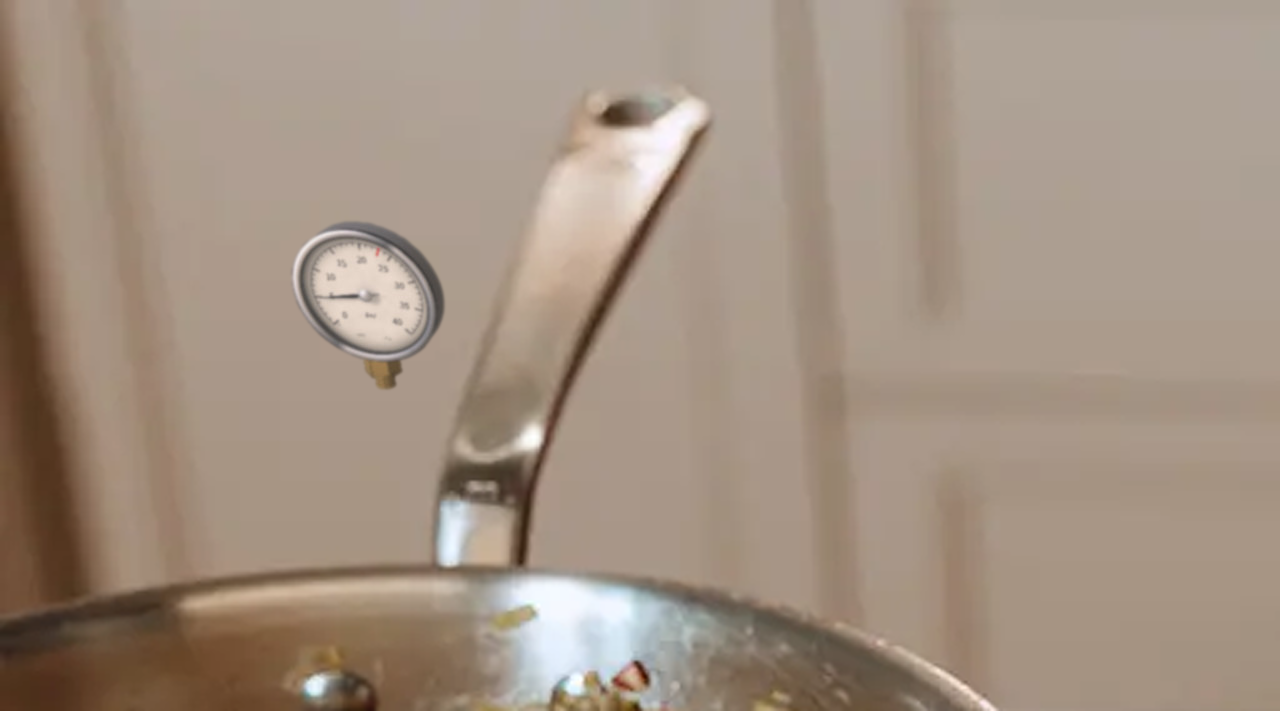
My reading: 5,bar
